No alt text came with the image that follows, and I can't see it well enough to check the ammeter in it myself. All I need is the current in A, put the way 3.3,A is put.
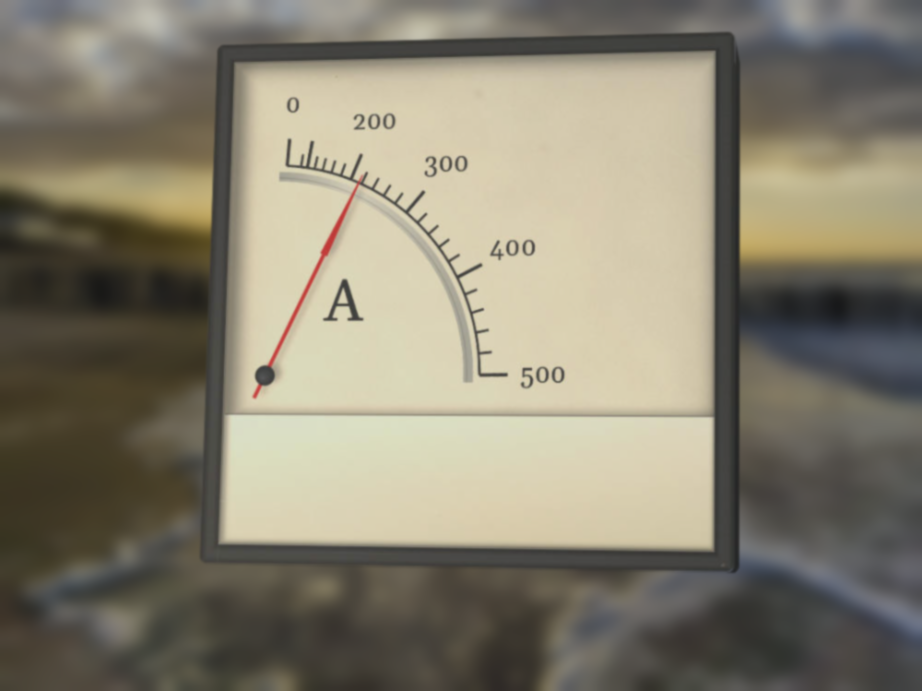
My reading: 220,A
